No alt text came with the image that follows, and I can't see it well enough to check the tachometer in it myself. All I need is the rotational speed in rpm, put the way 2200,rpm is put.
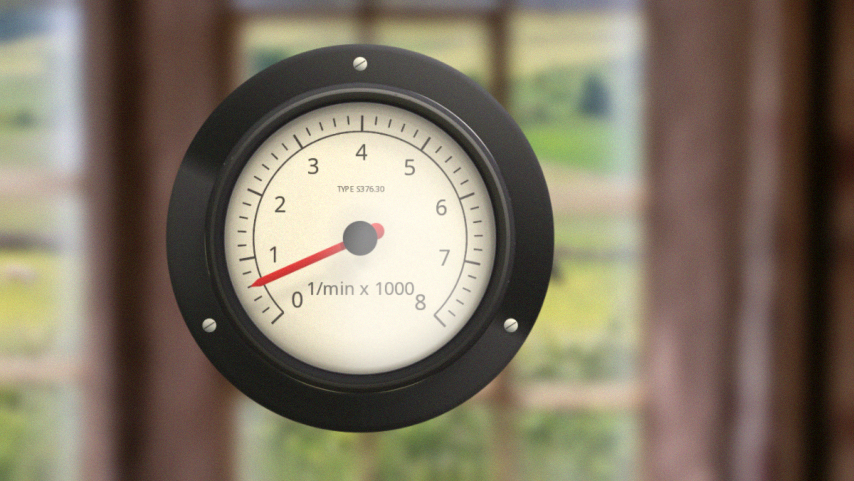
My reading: 600,rpm
